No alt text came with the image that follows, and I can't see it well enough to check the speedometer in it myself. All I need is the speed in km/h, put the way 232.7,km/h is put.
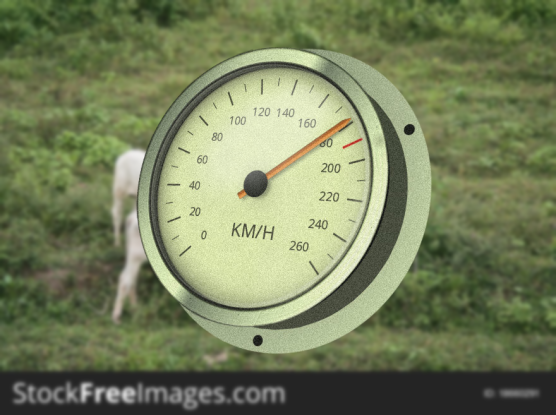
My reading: 180,km/h
